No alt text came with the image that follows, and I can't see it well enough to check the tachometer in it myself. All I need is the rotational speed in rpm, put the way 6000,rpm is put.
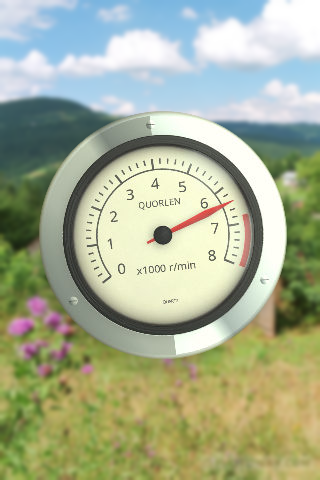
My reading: 6400,rpm
